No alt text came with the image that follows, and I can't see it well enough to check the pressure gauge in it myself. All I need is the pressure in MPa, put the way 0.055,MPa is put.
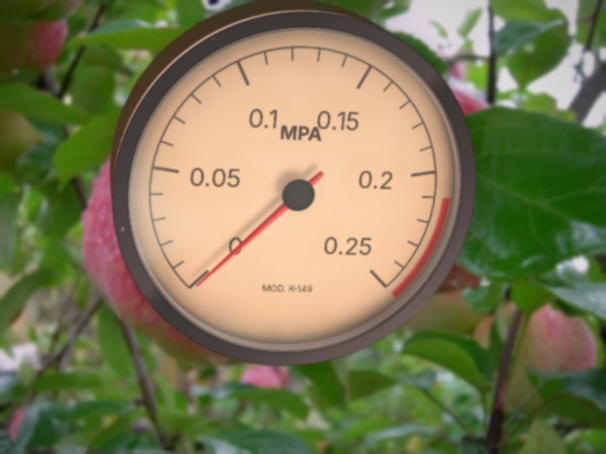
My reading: 0,MPa
